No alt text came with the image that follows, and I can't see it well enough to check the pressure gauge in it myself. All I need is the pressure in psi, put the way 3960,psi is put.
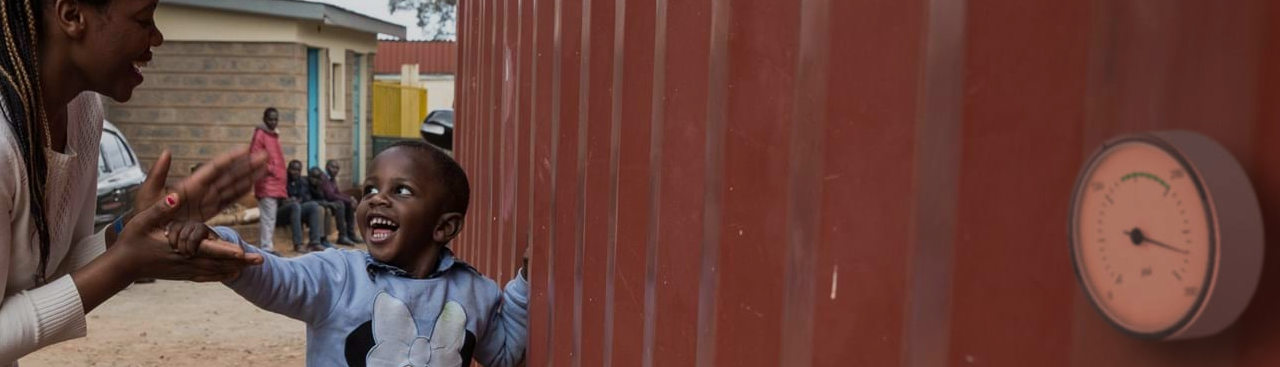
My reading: 270,psi
